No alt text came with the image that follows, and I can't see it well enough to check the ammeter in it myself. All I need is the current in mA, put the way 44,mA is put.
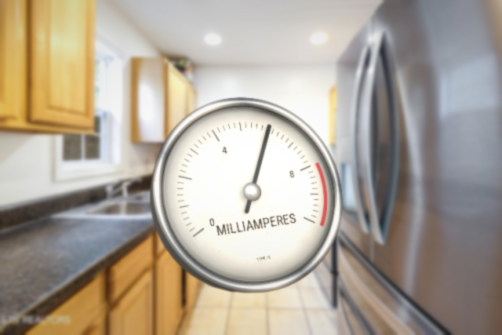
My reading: 6,mA
